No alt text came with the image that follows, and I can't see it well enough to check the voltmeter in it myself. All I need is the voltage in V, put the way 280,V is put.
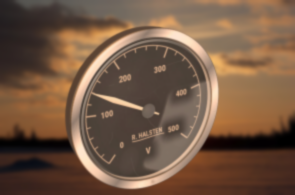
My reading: 140,V
